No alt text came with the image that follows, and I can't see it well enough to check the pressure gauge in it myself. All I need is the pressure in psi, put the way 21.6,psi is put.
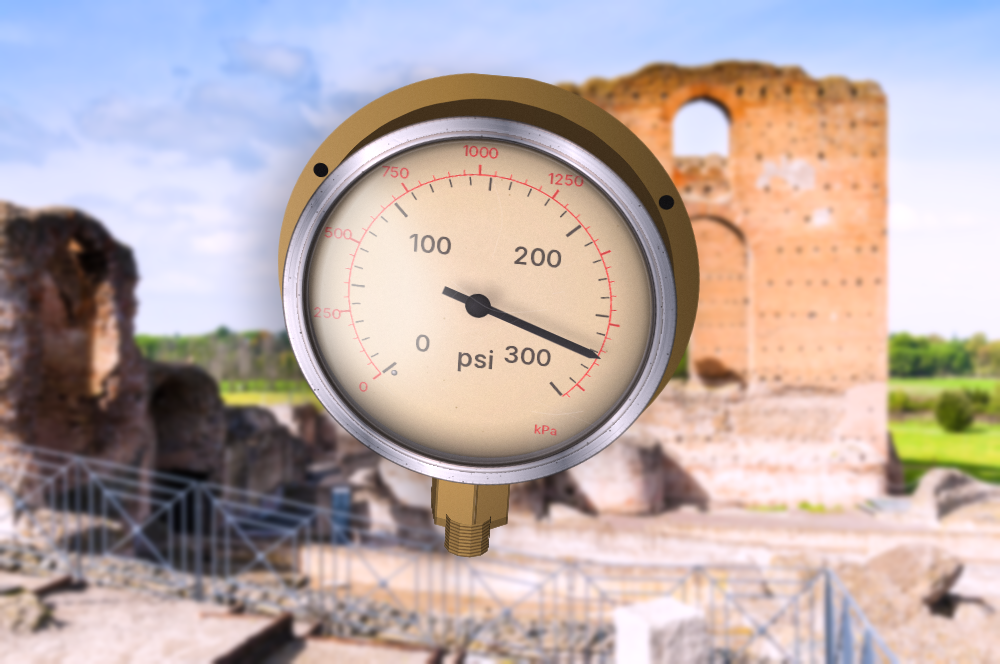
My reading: 270,psi
